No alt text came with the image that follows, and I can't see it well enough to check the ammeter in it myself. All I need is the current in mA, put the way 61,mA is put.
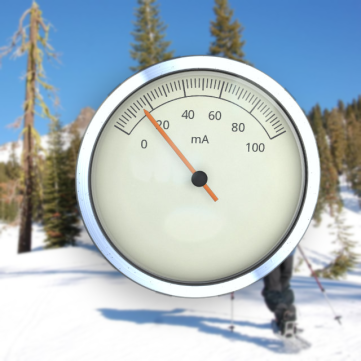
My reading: 16,mA
